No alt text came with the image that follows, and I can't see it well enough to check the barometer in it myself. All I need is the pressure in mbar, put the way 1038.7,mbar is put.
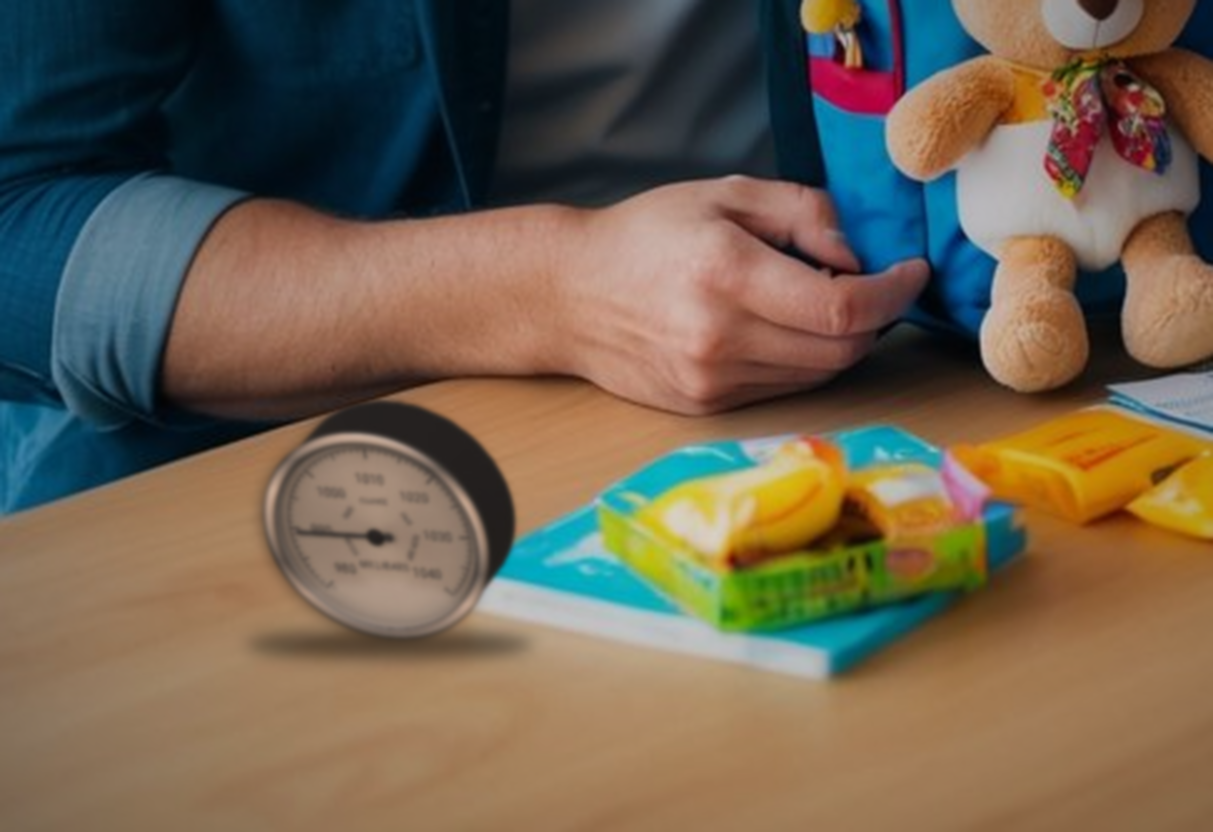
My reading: 990,mbar
